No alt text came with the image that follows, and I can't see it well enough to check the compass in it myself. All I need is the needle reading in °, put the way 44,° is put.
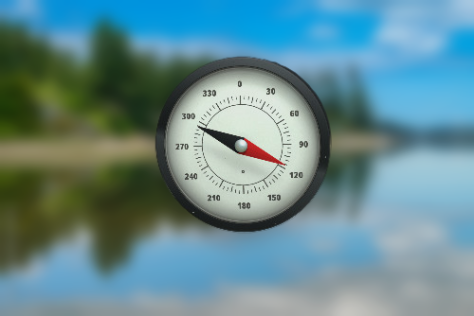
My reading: 115,°
